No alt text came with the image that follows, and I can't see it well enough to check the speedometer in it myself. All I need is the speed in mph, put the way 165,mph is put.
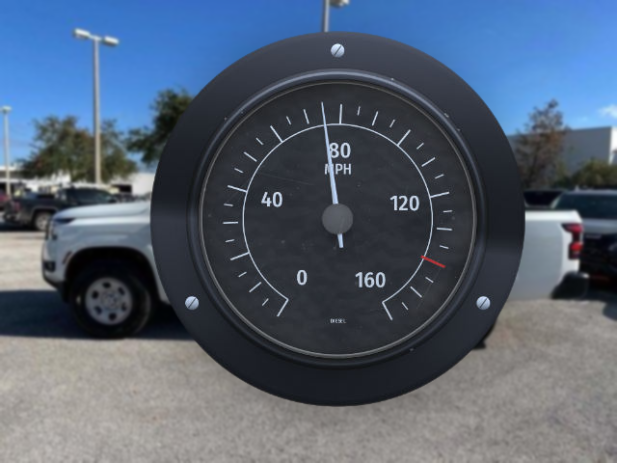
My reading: 75,mph
